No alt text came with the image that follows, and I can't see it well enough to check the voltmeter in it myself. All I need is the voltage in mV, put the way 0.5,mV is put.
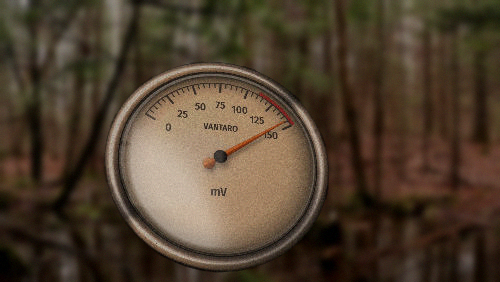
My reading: 145,mV
